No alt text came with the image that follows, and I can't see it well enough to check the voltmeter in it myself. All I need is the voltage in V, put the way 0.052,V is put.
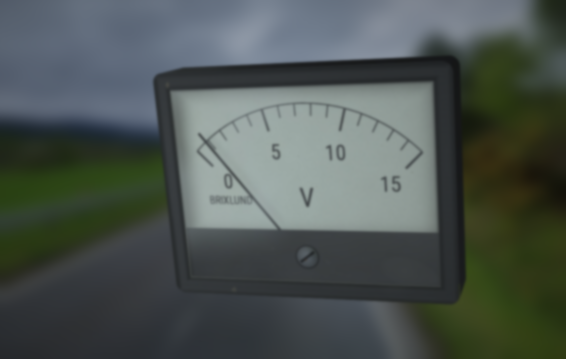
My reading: 1,V
